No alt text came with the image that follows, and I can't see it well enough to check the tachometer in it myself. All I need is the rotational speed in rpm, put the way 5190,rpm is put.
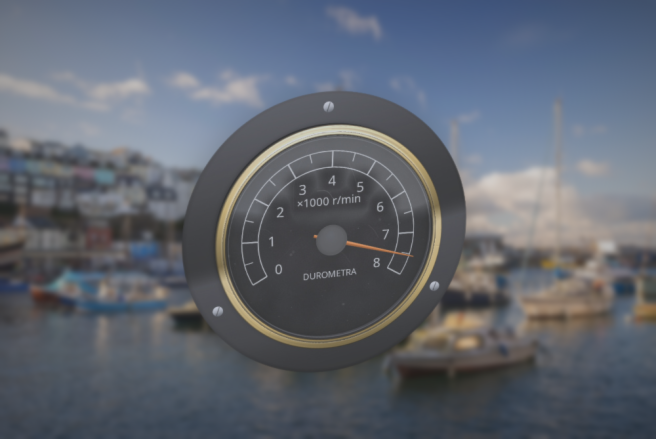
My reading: 7500,rpm
